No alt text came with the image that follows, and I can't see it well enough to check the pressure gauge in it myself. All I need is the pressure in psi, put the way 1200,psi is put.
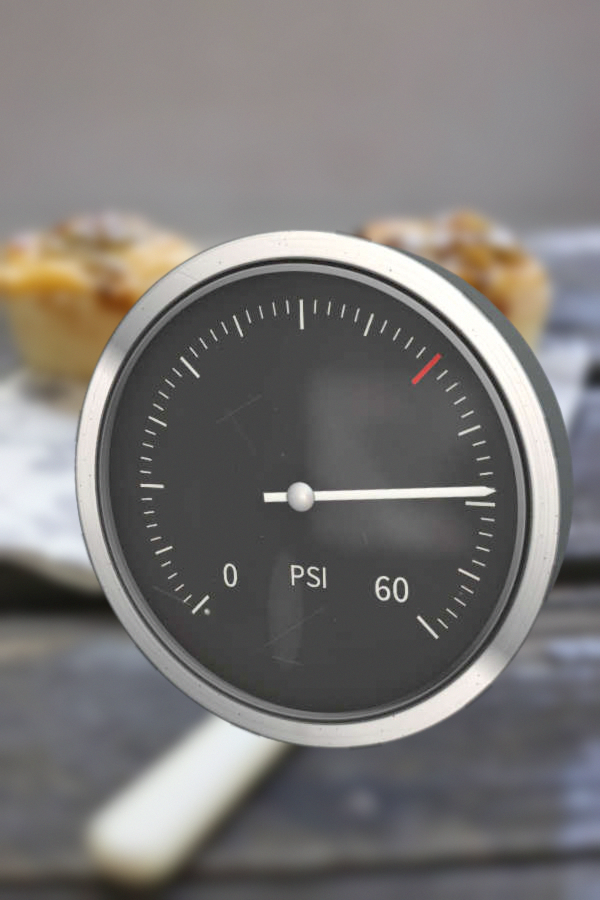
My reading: 49,psi
